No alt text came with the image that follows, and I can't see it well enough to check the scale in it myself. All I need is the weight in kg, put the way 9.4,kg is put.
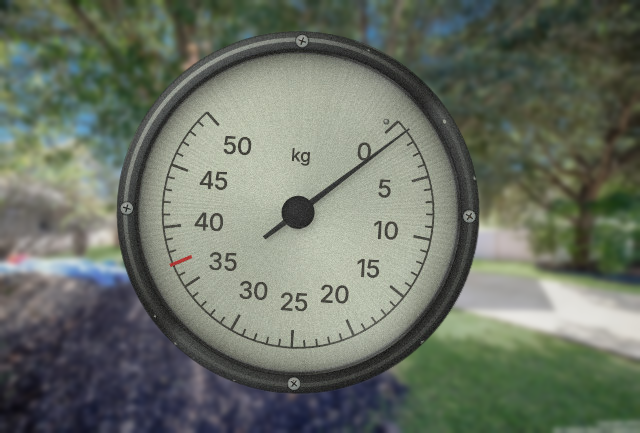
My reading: 1,kg
